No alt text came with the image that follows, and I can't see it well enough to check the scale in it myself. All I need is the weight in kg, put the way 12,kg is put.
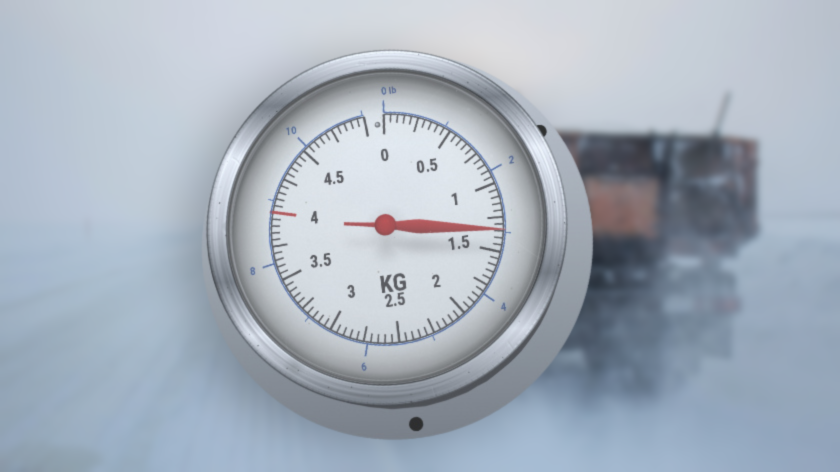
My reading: 1.35,kg
